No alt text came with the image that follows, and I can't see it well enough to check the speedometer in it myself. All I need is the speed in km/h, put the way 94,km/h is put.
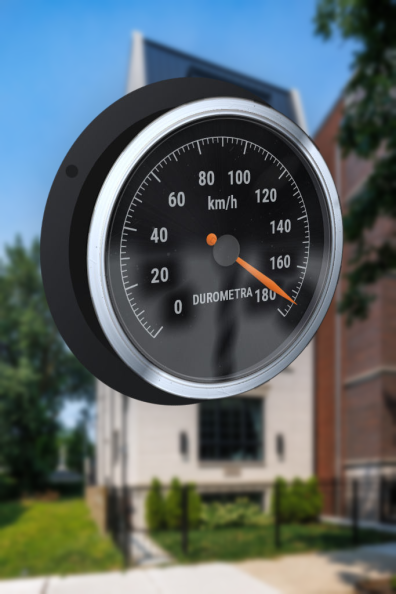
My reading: 174,km/h
